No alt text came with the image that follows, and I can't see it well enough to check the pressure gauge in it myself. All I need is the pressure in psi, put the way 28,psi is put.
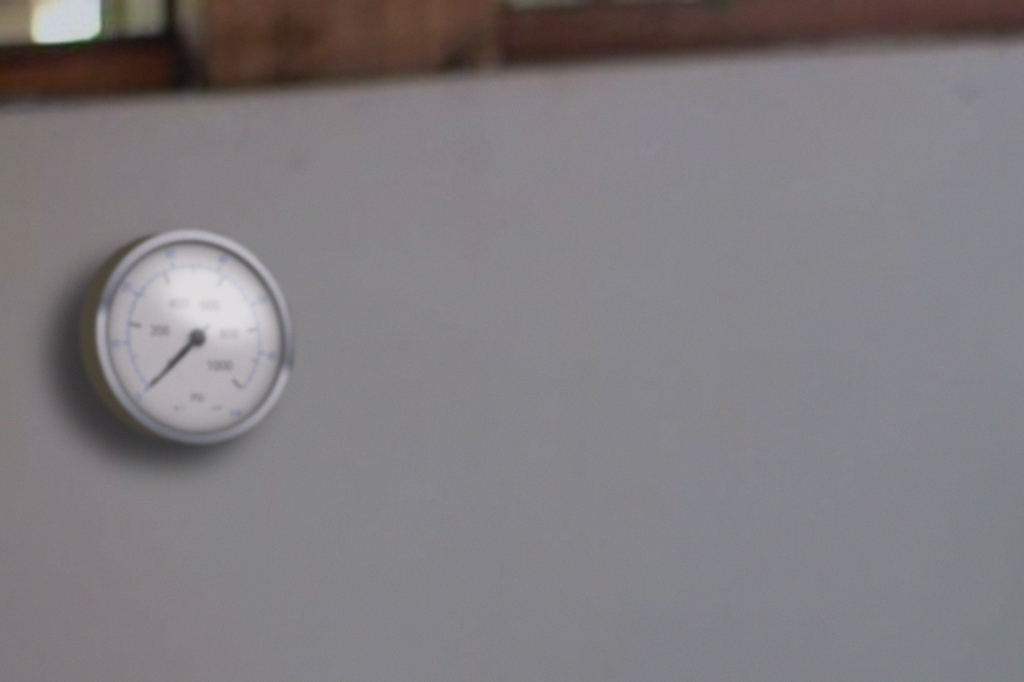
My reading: 0,psi
